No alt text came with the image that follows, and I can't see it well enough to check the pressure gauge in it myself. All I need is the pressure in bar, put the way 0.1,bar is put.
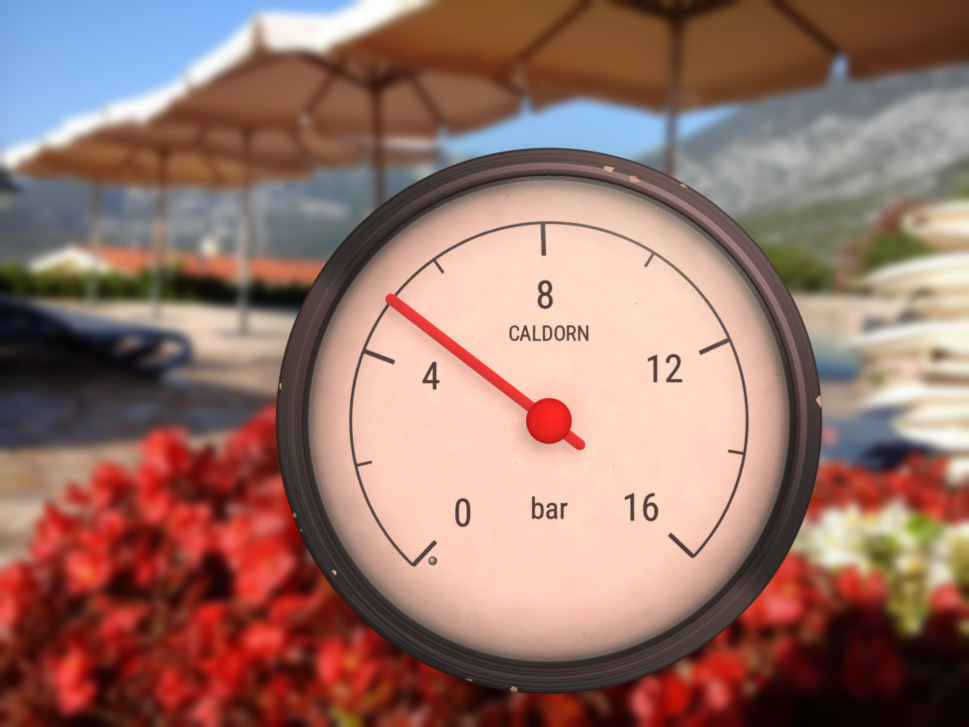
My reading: 5,bar
